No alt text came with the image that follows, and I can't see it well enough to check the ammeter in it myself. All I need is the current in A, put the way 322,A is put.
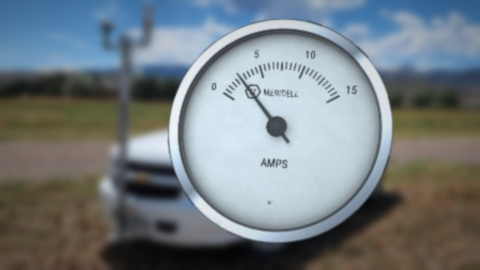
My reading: 2.5,A
